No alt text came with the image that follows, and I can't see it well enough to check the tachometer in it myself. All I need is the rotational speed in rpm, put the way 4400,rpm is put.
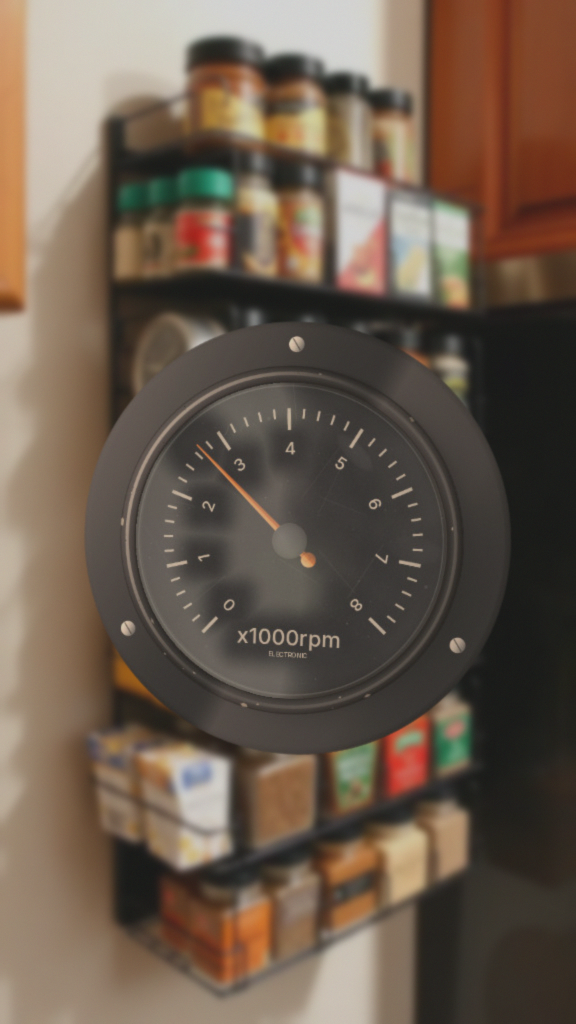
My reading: 2700,rpm
